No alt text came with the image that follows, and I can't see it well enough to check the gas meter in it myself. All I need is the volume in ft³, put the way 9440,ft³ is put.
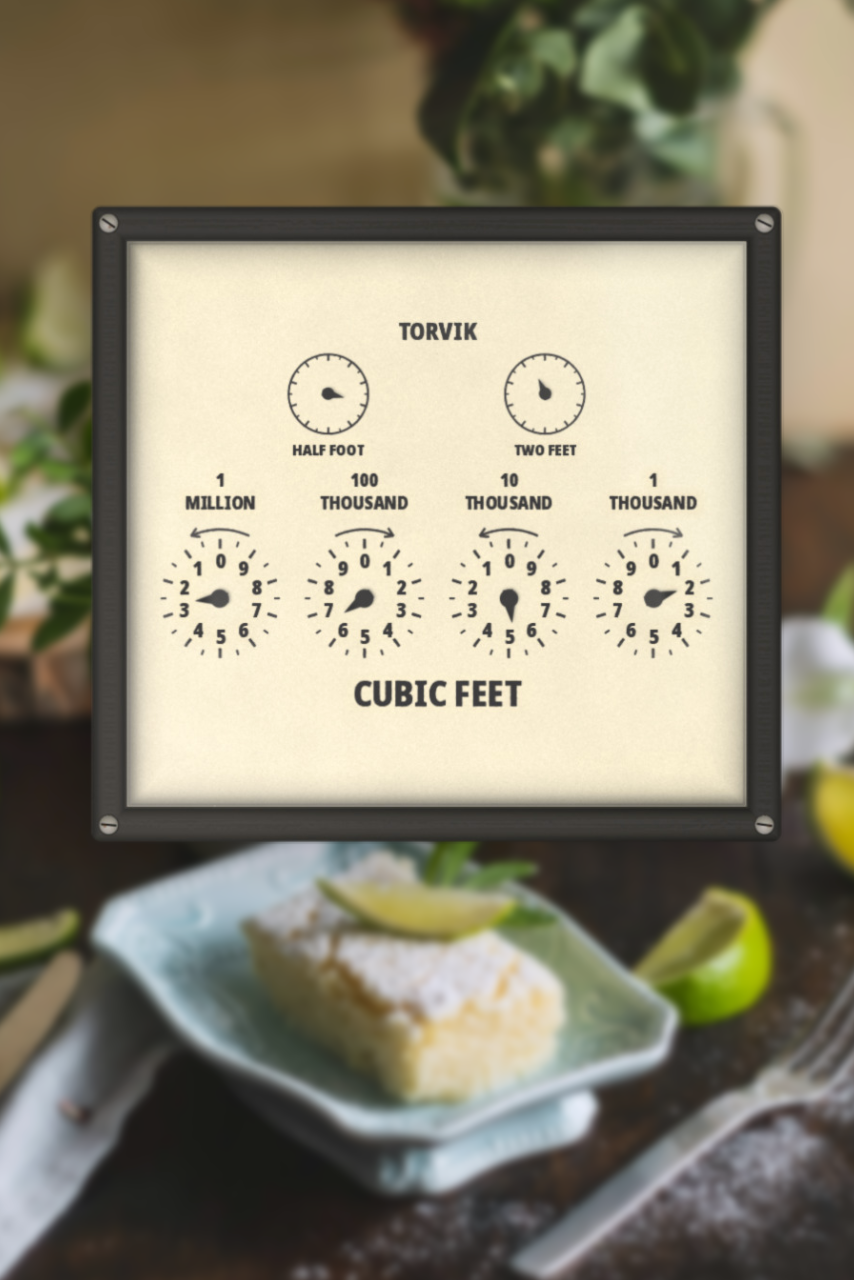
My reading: 265200,ft³
